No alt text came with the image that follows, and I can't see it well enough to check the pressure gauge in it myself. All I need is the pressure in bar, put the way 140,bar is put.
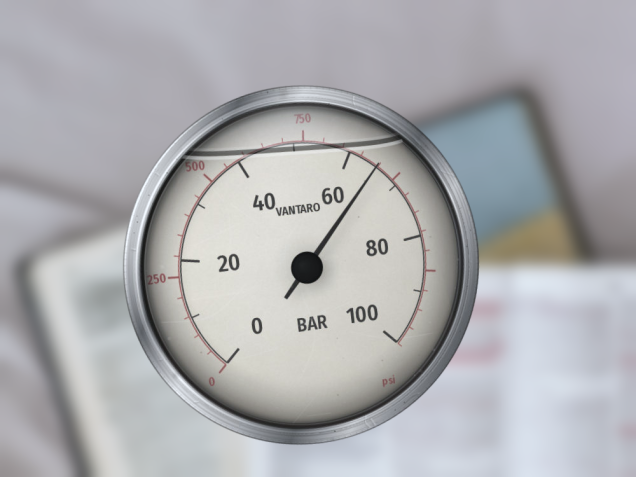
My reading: 65,bar
